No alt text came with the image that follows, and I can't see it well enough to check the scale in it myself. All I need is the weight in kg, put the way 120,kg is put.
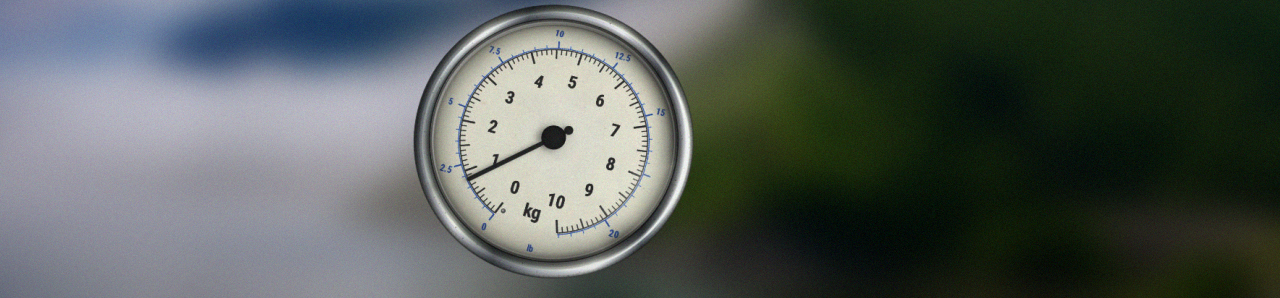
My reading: 0.8,kg
